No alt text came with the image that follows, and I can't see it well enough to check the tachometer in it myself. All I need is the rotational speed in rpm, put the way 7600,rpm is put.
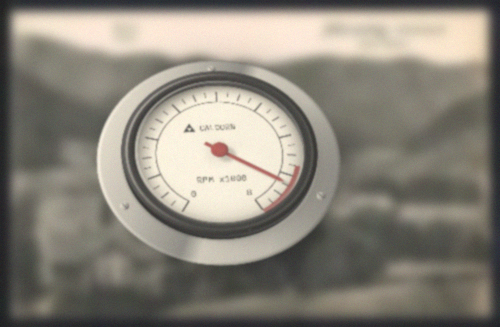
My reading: 7250,rpm
